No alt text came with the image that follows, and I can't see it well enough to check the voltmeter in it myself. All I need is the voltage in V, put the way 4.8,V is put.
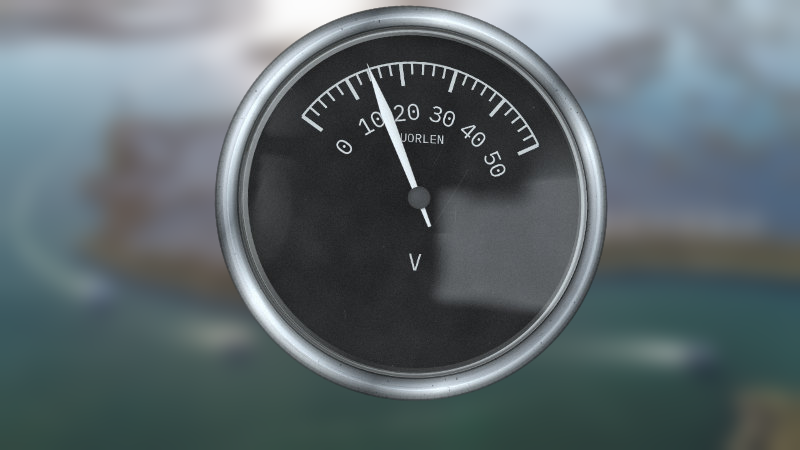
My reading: 14,V
